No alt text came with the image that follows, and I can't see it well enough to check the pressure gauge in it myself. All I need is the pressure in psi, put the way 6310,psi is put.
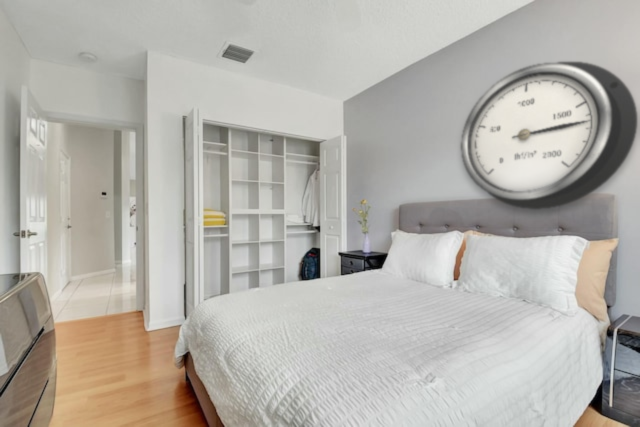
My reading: 1650,psi
